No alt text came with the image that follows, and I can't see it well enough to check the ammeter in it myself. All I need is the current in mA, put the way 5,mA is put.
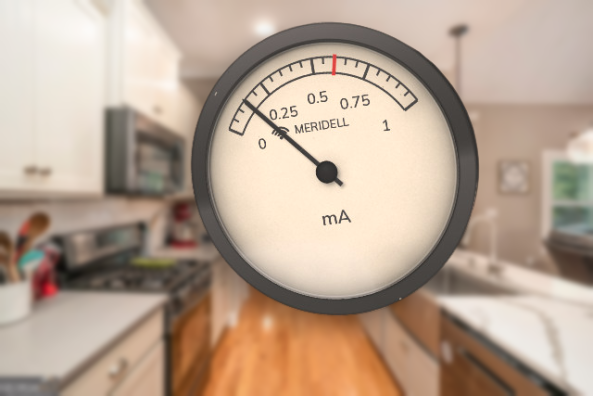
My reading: 0.15,mA
